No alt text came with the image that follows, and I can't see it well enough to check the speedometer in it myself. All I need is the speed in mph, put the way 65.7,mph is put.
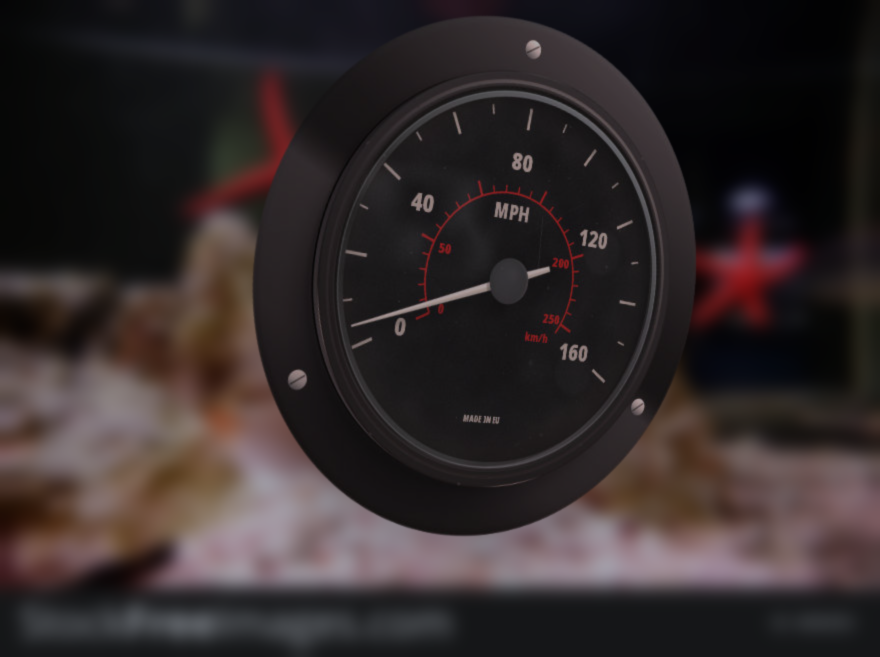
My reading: 5,mph
